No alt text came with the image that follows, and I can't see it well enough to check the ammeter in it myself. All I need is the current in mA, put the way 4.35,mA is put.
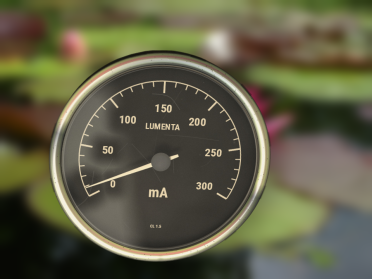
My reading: 10,mA
